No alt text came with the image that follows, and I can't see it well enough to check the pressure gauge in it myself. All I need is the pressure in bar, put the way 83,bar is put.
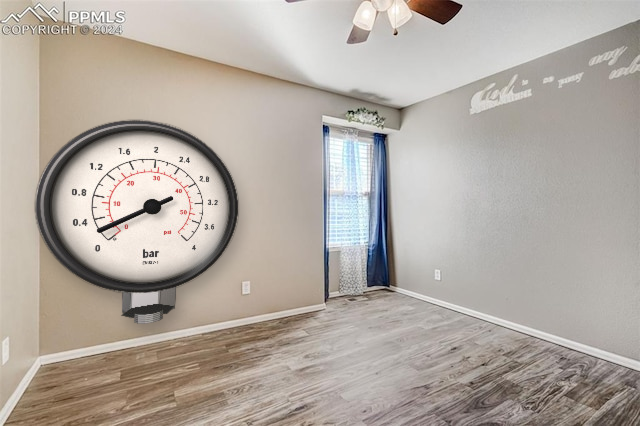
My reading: 0.2,bar
